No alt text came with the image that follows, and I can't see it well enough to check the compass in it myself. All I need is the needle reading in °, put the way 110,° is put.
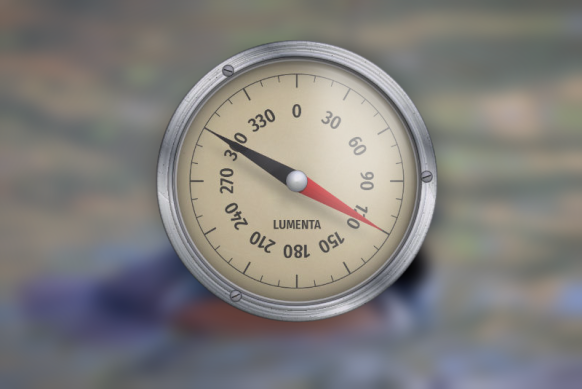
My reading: 120,°
